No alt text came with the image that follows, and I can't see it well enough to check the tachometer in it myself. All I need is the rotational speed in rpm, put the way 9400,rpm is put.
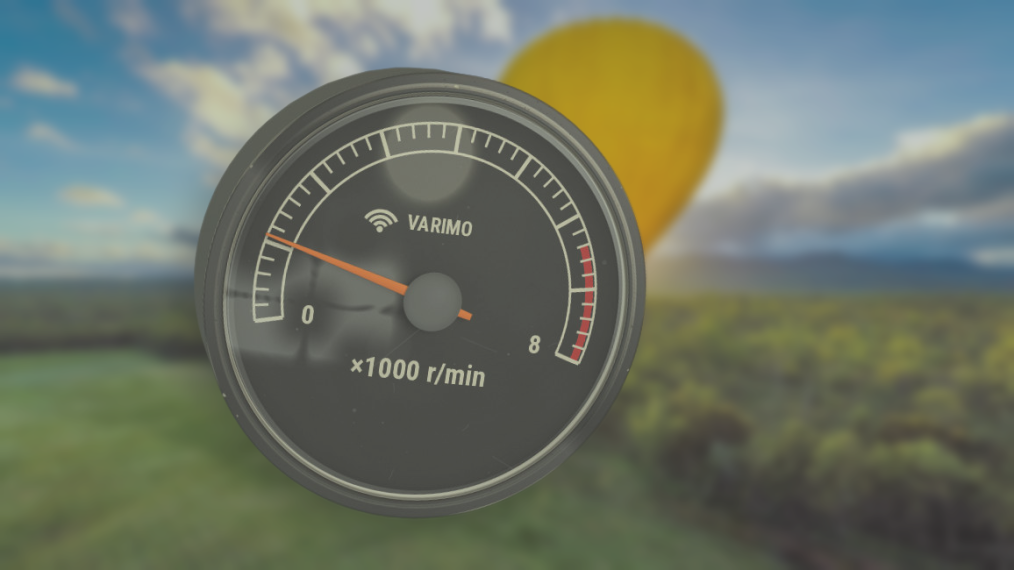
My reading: 1100,rpm
